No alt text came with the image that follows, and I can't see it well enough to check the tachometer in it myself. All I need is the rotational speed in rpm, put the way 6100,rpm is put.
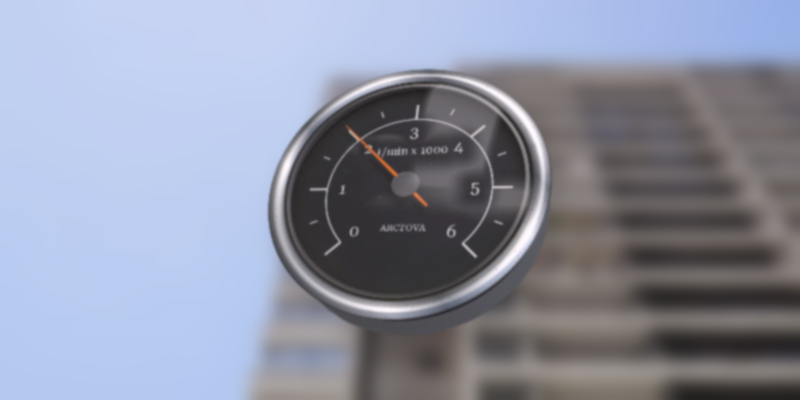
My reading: 2000,rpm
